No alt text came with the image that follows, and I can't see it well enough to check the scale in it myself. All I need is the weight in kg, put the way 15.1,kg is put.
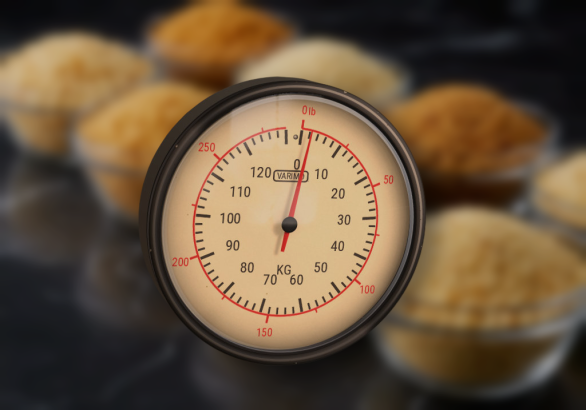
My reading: 2,kg
